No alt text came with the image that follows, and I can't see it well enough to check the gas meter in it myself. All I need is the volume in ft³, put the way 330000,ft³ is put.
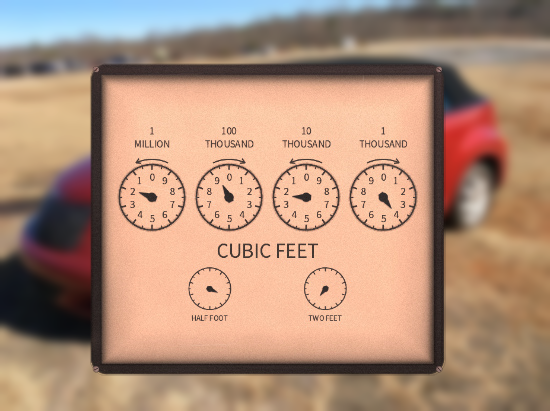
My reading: 192400,ft³
